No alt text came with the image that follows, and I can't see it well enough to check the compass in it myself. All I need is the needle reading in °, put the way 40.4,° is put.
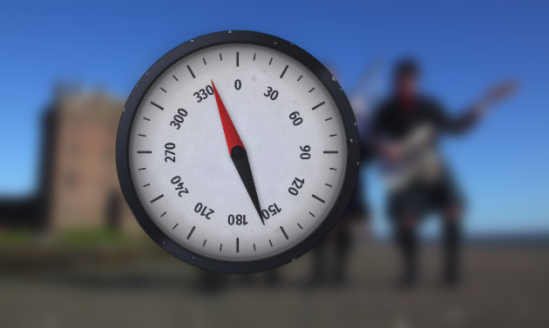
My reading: 340,°
